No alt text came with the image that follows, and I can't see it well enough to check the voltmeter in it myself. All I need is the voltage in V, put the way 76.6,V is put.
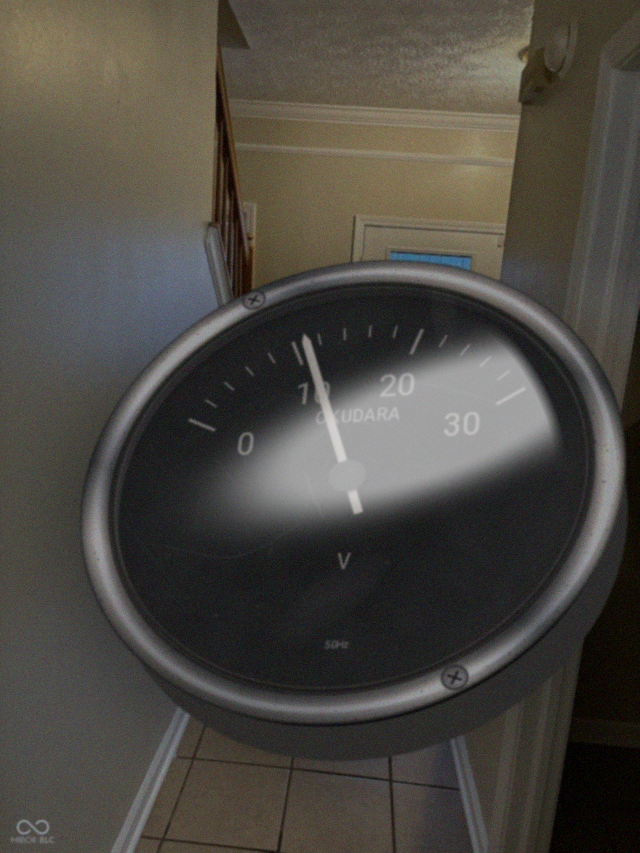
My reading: 11,V
